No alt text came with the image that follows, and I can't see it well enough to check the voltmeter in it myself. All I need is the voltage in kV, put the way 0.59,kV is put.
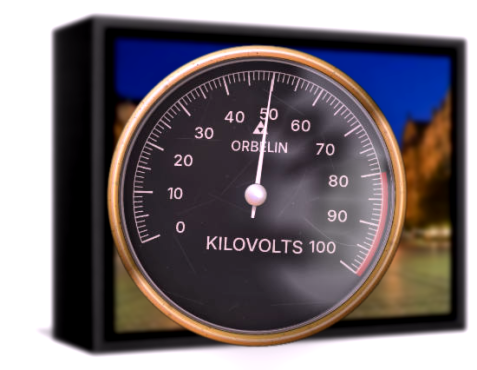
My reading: 50,kV
